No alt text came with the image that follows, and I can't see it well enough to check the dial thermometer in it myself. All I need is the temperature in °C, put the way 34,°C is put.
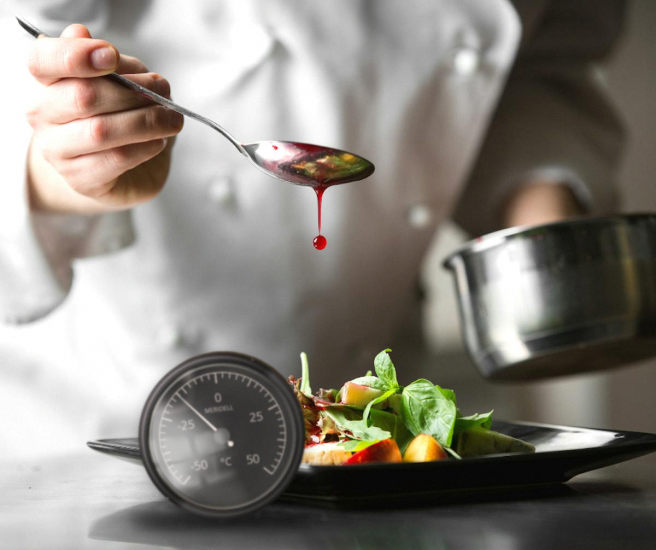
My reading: -15,°C
